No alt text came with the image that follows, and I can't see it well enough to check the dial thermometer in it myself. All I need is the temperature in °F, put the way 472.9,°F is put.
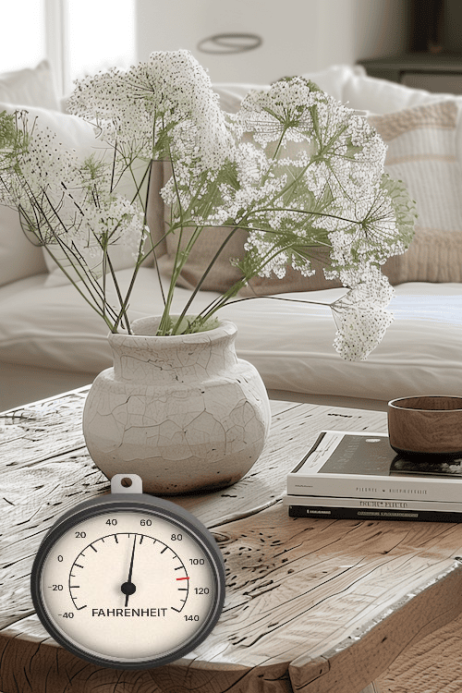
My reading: 55,°F
